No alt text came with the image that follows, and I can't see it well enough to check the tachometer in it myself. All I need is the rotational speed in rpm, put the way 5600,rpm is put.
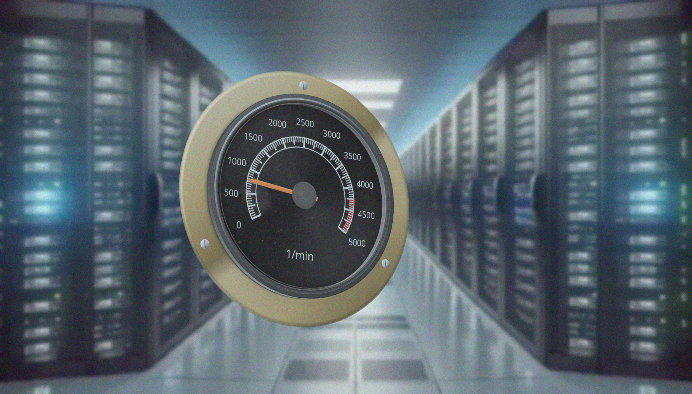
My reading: 750,rpm
